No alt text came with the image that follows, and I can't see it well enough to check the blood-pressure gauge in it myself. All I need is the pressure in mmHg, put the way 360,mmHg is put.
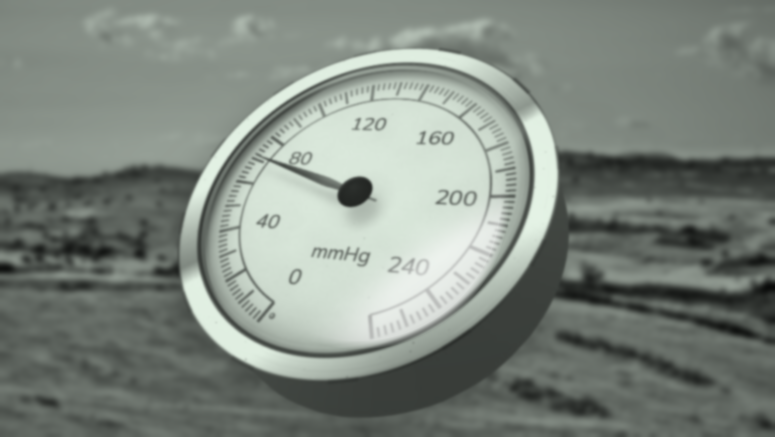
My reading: 70,mmHg
